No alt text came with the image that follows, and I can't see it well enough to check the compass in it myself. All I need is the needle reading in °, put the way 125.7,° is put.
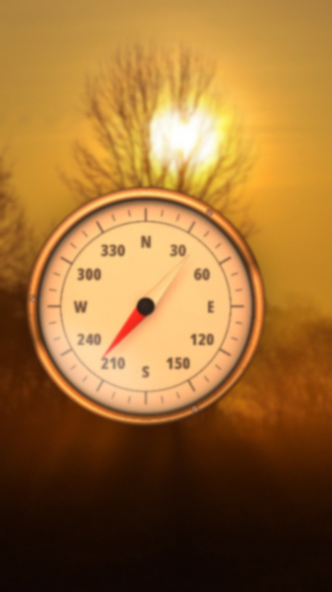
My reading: 220,°
